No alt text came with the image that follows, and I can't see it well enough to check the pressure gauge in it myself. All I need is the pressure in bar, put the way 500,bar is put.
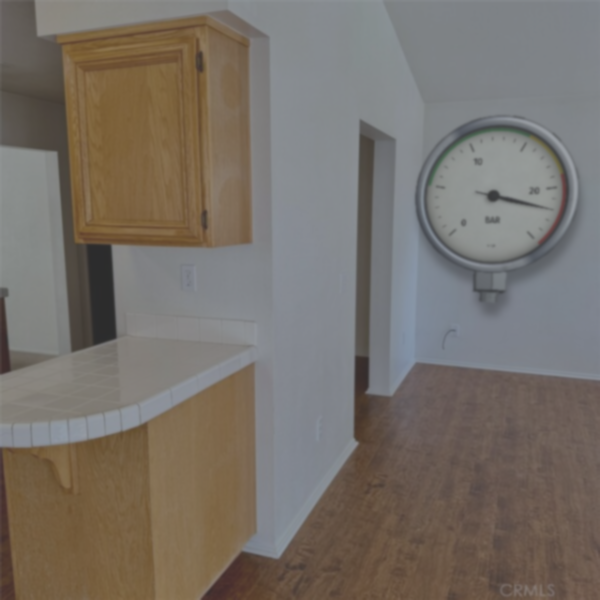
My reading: 22,bar
